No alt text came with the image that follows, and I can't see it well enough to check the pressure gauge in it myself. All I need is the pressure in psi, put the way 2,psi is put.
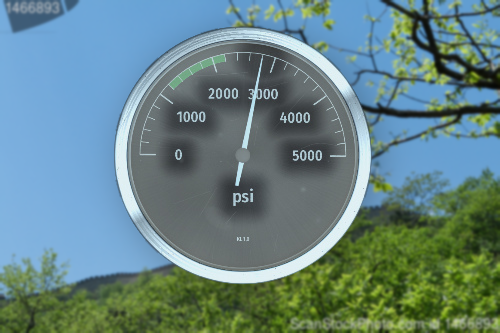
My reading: 2800,psi
